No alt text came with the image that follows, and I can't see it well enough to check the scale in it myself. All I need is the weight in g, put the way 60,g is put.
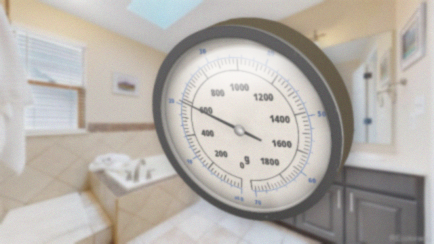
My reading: 600,g
